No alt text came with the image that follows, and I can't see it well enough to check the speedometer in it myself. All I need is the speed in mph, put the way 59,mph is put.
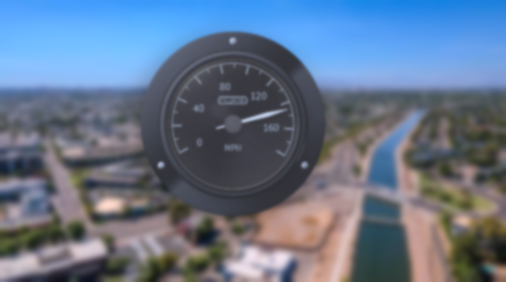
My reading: 145,mph
